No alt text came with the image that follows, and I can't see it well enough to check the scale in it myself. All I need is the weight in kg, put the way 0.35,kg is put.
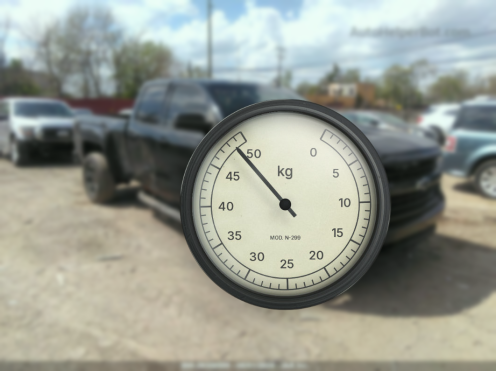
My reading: 48.5,kg
